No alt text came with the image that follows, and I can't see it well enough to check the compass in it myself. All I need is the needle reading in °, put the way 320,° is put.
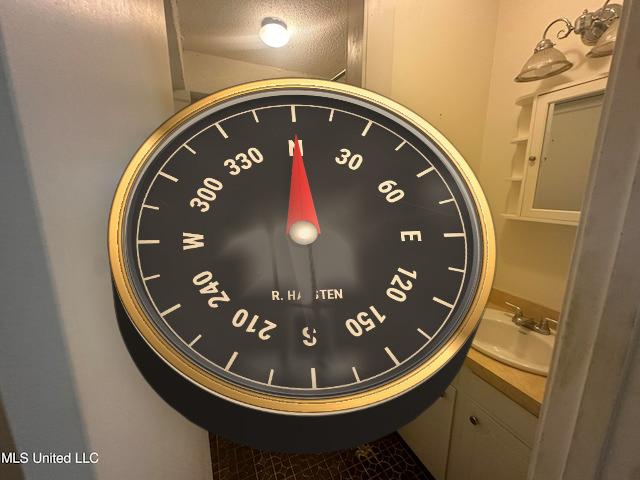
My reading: 0,°
